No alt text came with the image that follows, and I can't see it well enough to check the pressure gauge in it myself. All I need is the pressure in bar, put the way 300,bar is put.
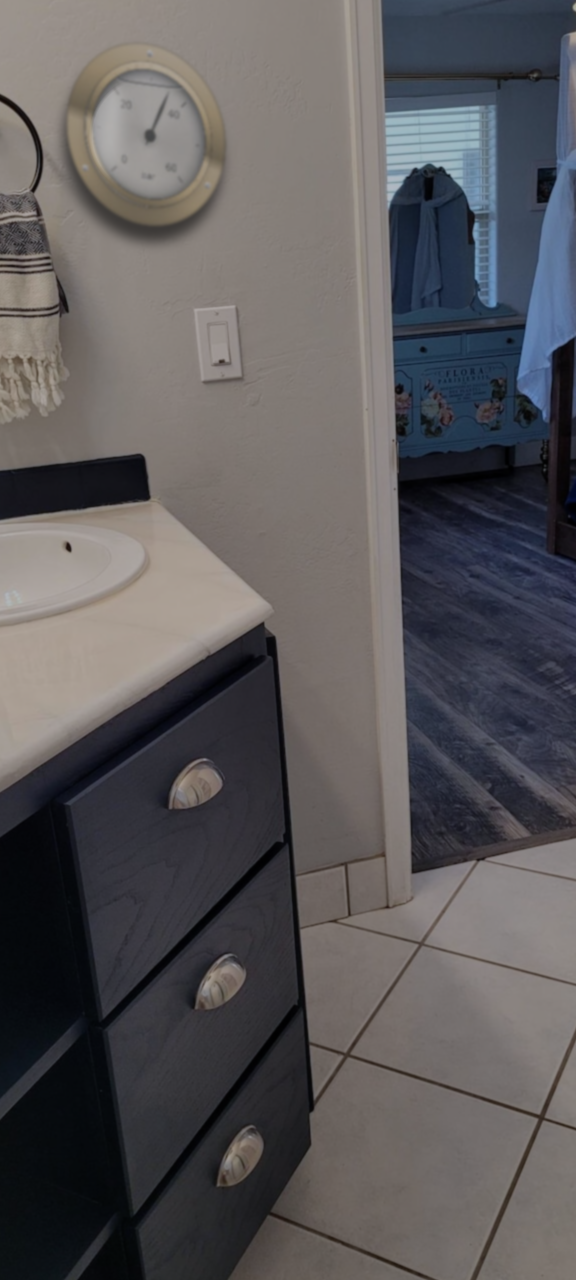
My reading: 35,bar
